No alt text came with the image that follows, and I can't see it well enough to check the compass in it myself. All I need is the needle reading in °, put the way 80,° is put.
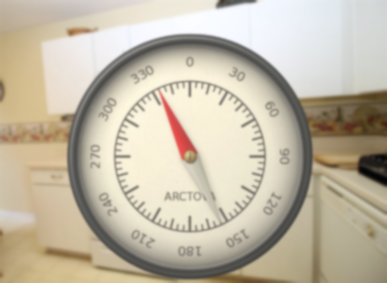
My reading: 335,°
